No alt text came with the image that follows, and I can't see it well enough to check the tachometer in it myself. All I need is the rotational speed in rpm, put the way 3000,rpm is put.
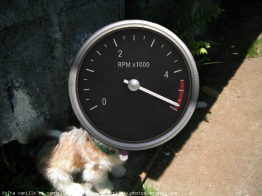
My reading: 4875,rpm
